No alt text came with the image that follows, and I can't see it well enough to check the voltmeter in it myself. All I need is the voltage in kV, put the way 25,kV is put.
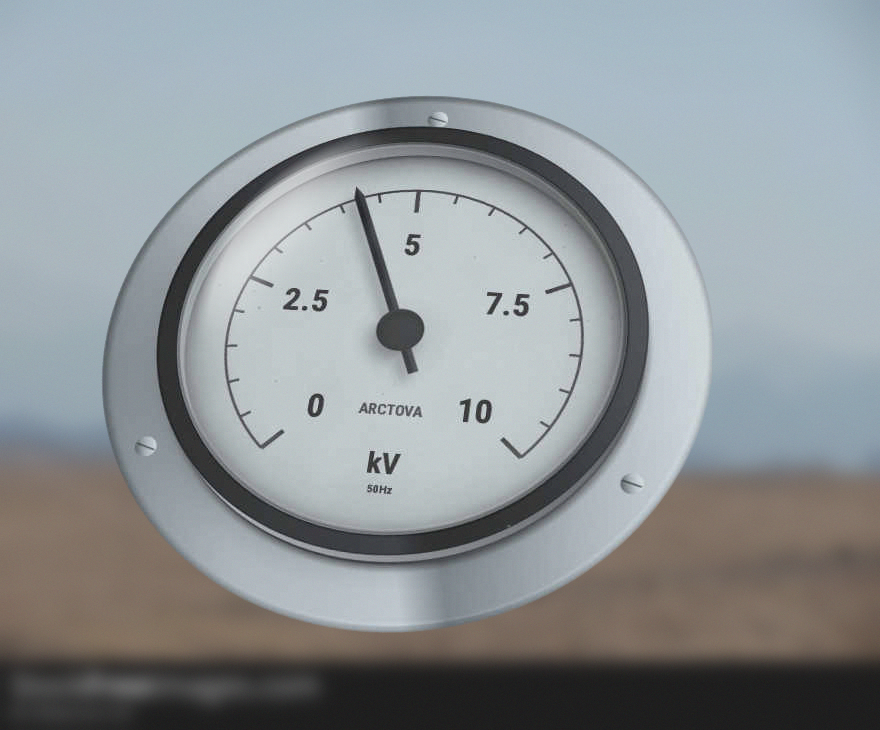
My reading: 4.25,kV
